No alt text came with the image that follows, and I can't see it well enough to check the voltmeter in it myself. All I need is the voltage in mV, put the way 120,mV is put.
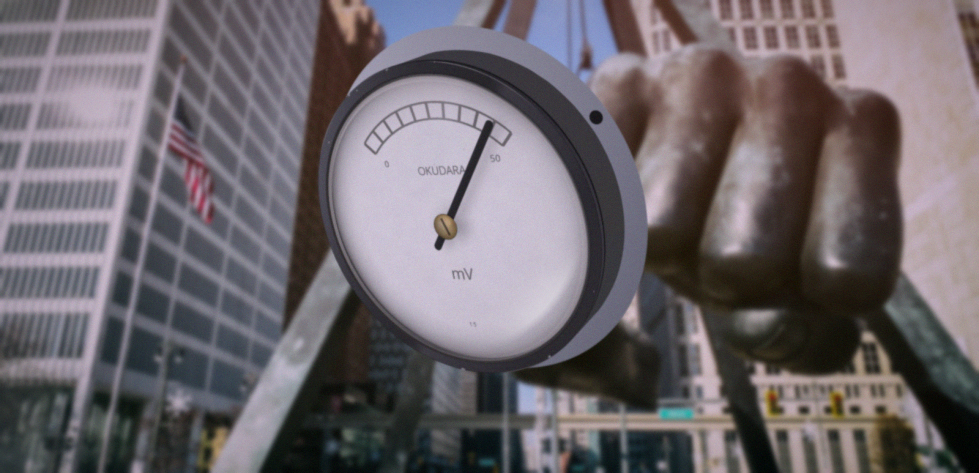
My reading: 45,mV
